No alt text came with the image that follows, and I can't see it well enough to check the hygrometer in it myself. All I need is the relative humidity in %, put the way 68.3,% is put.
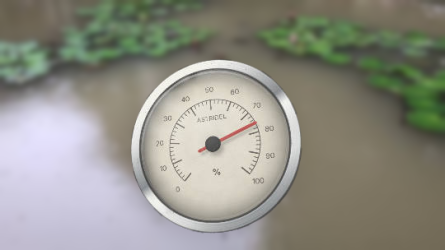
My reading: 76,%
